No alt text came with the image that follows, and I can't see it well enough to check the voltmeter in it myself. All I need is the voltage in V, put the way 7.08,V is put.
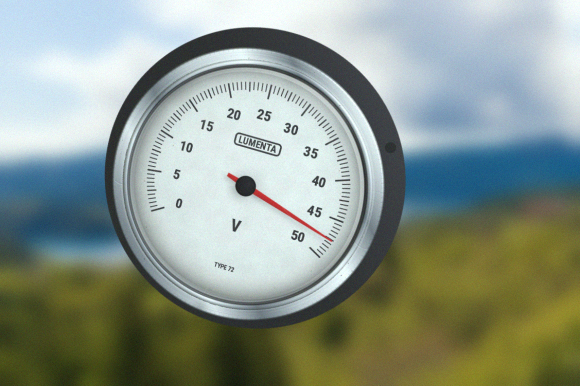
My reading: 47.5,V
